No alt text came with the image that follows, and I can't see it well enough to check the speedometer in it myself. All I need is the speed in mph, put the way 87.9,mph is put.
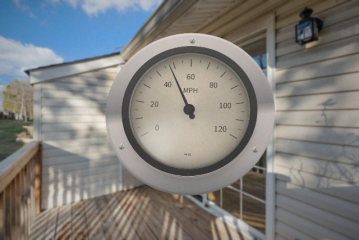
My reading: 47.5,mph
